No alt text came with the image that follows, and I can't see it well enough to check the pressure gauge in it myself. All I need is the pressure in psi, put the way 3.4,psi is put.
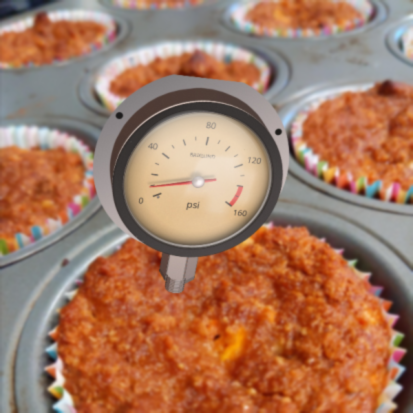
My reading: 10,psi
